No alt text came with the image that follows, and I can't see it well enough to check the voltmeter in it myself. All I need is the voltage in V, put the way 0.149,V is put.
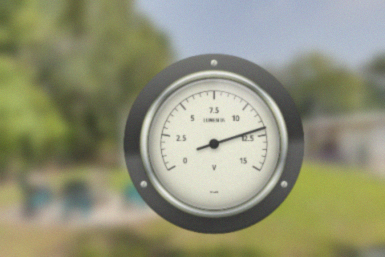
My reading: 12,V
